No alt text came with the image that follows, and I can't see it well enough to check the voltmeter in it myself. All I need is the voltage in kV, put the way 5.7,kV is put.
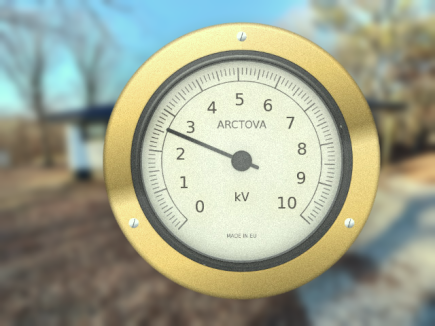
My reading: 2.6,kV
